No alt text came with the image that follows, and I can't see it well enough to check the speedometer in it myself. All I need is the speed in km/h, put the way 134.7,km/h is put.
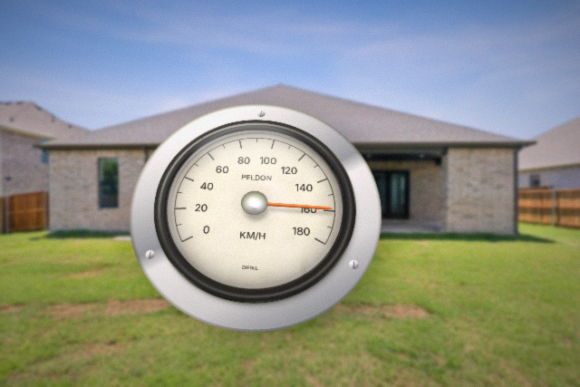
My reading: 160,km/h
